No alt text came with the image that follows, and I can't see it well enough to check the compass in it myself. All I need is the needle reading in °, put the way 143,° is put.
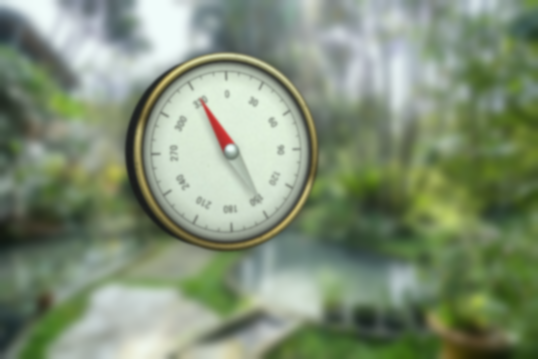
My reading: 330,°
